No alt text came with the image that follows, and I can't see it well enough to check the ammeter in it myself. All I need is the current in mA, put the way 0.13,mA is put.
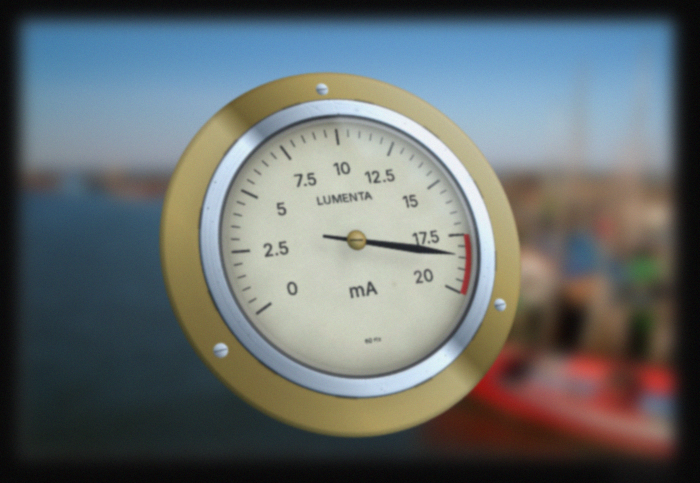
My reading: 18.5,mA
